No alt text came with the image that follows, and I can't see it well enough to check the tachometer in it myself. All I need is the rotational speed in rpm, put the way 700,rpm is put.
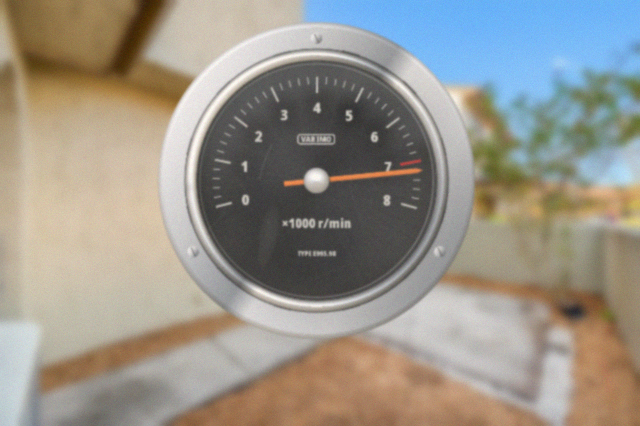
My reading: 7200,rpm
